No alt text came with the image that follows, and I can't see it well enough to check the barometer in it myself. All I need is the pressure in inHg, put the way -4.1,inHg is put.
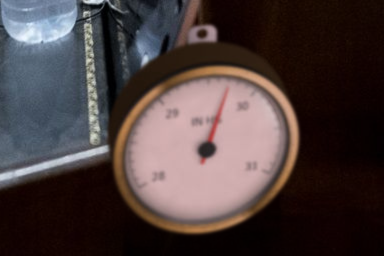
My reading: 29.7,inHg
